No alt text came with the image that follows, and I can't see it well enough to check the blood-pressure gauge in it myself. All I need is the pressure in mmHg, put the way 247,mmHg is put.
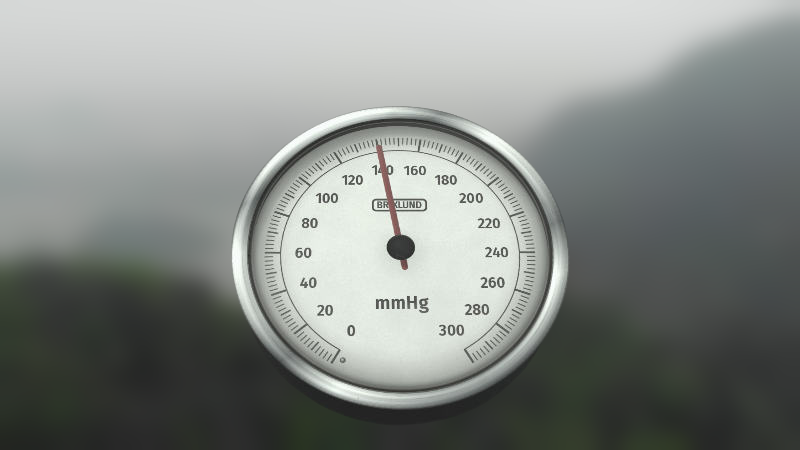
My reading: 140,mmHg
